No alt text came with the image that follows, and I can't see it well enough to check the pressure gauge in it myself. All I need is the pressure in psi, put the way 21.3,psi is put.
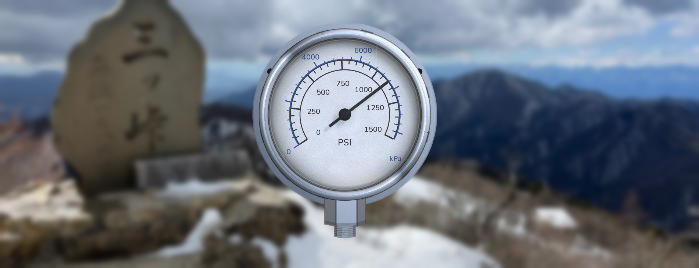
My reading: 1100,psi
